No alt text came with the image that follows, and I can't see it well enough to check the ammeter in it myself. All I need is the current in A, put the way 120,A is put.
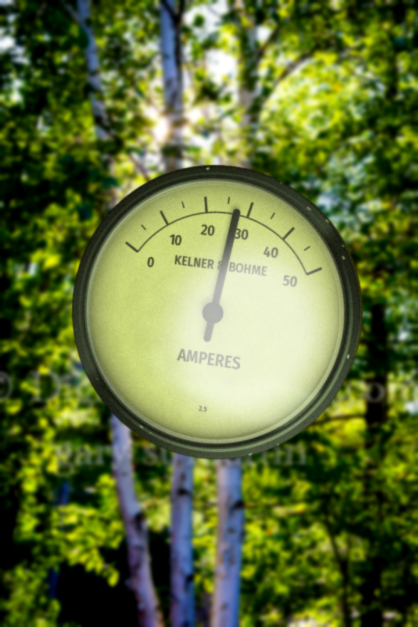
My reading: 27.5,A
